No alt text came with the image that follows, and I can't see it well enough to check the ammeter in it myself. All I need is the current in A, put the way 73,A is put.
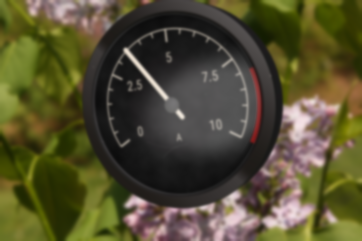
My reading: 3.5,A
